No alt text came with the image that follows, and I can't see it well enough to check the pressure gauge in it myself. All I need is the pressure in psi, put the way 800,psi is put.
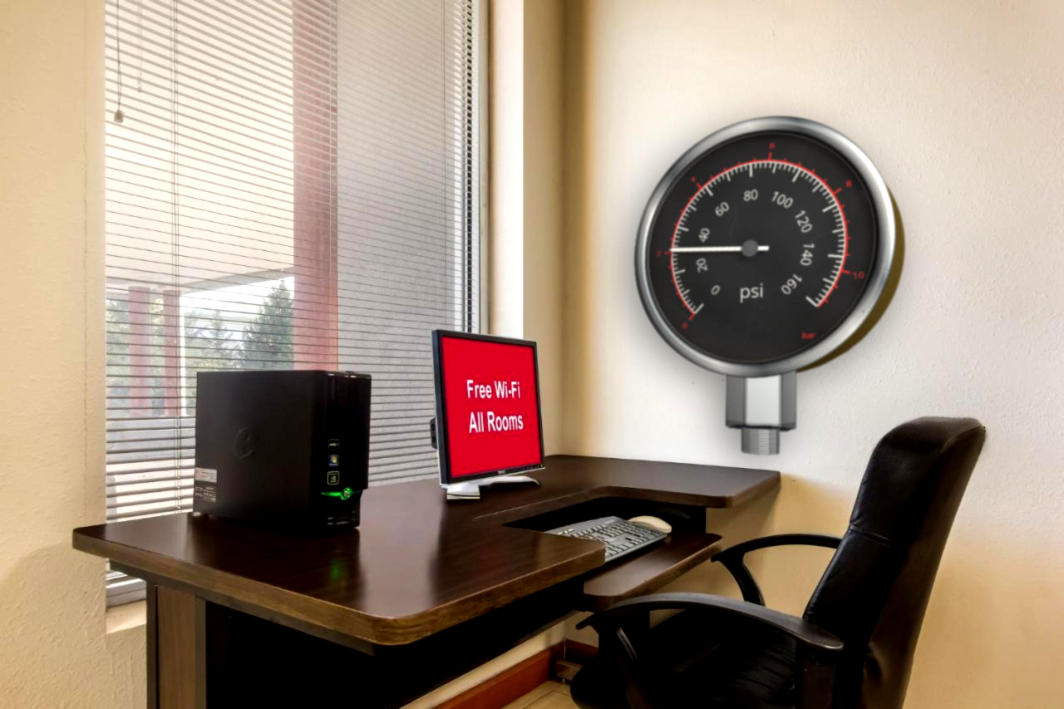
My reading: 30,psi
